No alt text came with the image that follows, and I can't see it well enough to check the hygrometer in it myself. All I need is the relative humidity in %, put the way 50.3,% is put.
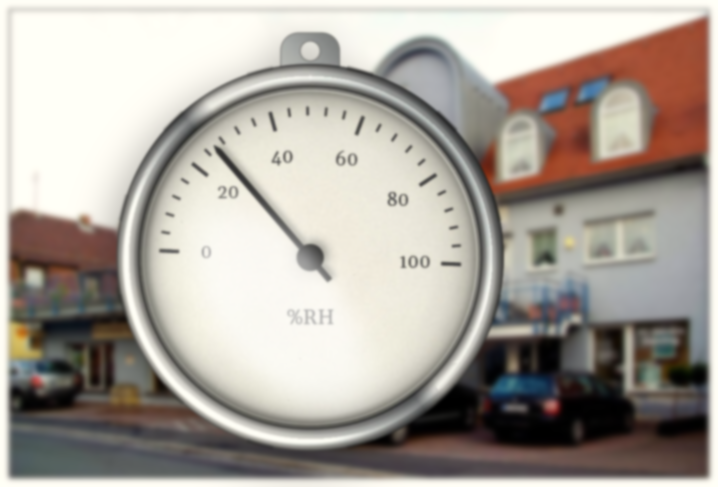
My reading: 26,%
